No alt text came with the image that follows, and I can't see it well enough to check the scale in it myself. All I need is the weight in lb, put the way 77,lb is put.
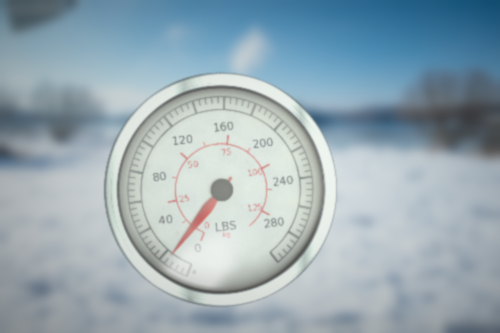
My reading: 16,lb
